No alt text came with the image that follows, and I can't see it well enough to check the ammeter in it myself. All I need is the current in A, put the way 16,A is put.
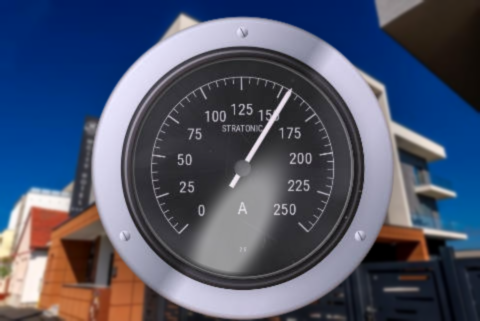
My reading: 155,A
